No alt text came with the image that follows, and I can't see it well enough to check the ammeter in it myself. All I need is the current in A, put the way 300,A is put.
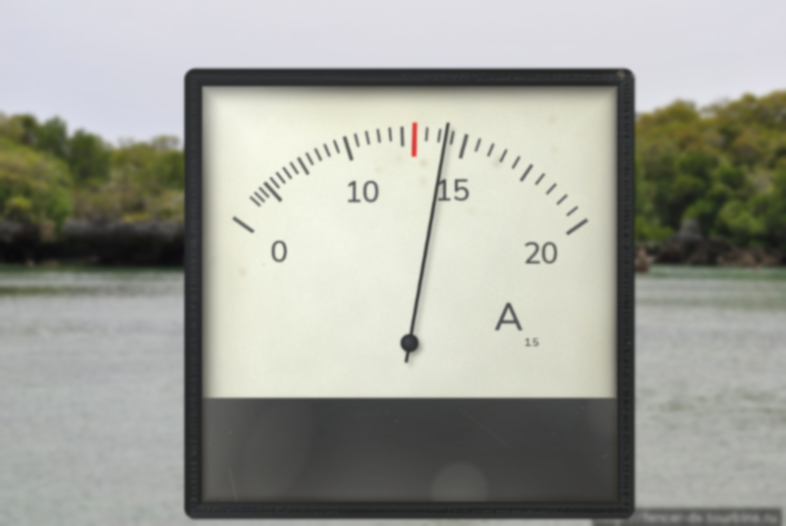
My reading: 14.25,A
